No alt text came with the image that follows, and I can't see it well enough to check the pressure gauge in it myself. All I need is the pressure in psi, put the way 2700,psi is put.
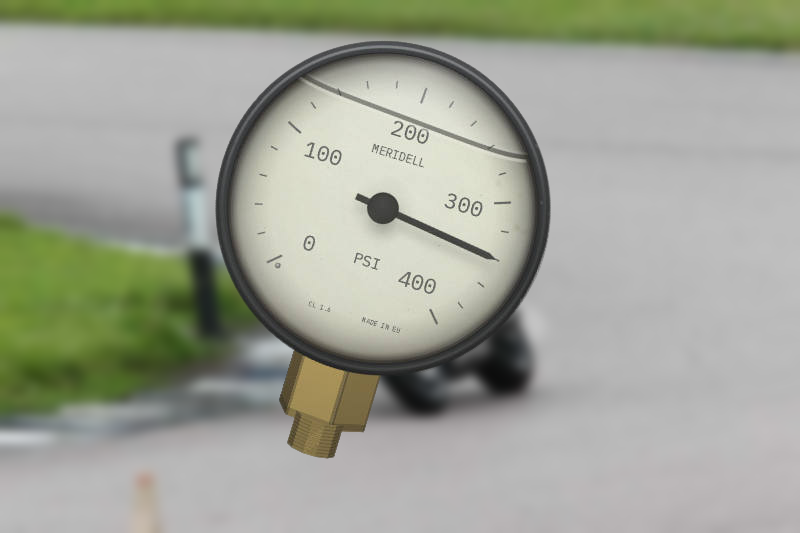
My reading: 340,psi
